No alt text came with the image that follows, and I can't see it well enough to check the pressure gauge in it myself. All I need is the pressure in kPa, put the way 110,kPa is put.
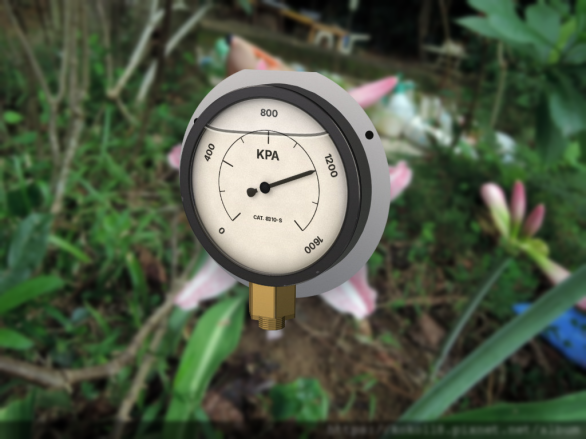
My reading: 1200,kPa
